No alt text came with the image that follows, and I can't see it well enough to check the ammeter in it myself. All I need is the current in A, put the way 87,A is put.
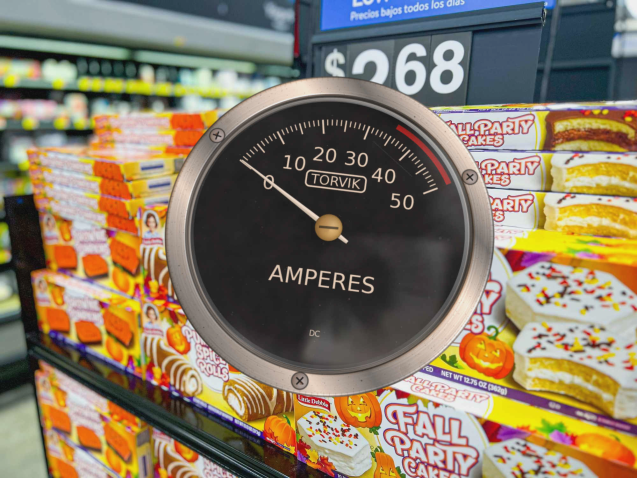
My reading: 0,A
